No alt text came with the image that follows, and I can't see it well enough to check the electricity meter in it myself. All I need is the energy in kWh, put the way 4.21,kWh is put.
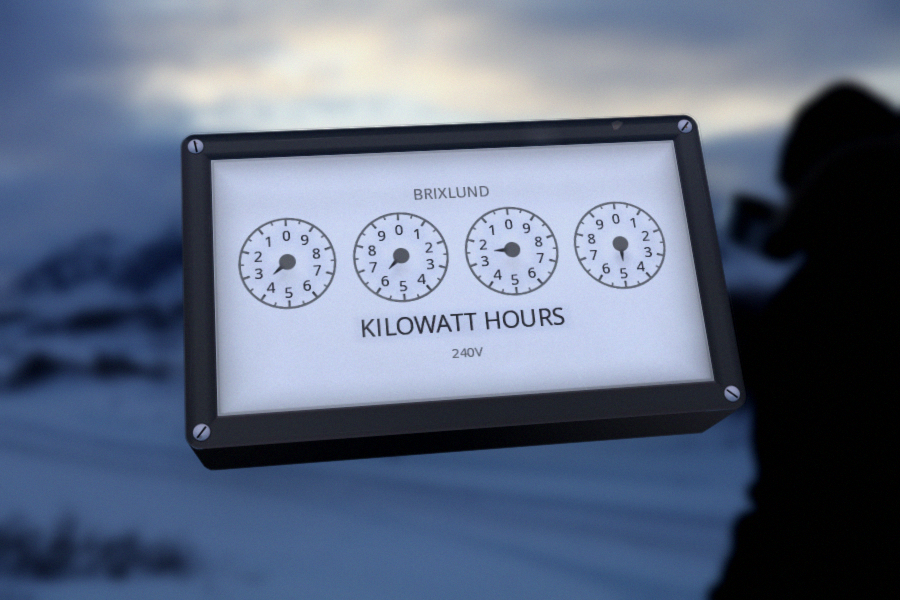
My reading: 3625,kWh
